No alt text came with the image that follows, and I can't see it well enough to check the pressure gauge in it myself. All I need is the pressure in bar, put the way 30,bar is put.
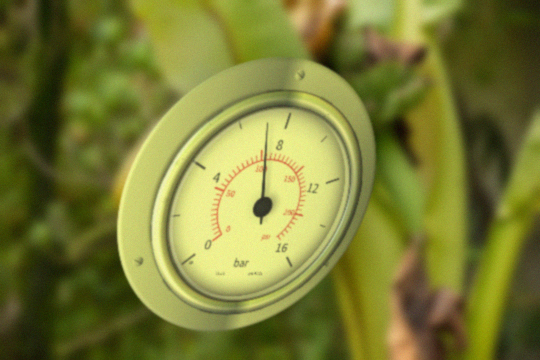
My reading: 7,bar
